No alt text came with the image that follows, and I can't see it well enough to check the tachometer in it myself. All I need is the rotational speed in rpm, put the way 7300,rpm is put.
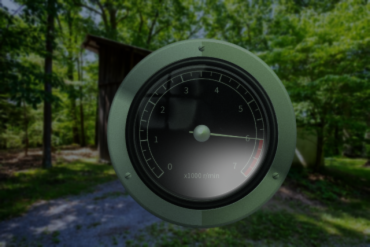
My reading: 6000,rpm
